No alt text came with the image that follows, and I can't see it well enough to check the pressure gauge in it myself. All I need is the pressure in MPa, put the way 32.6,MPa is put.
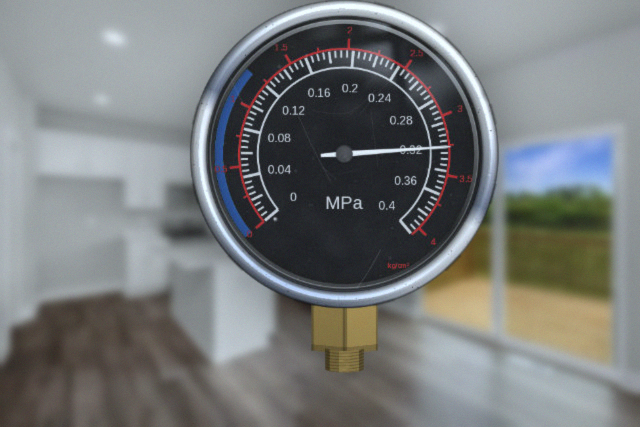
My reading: 0.32,MPa
